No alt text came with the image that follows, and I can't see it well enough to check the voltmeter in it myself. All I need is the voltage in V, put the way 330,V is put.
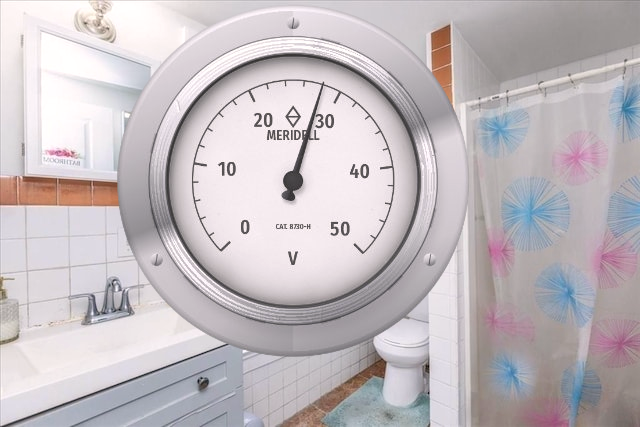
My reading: 28,V
